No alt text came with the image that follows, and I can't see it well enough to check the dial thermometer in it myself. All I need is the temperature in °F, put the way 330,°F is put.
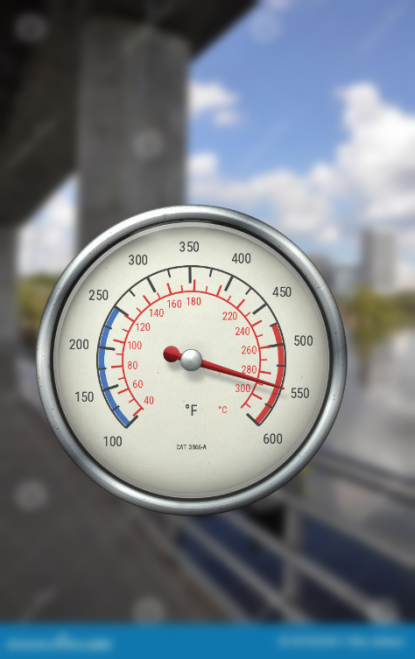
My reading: 550,°F
